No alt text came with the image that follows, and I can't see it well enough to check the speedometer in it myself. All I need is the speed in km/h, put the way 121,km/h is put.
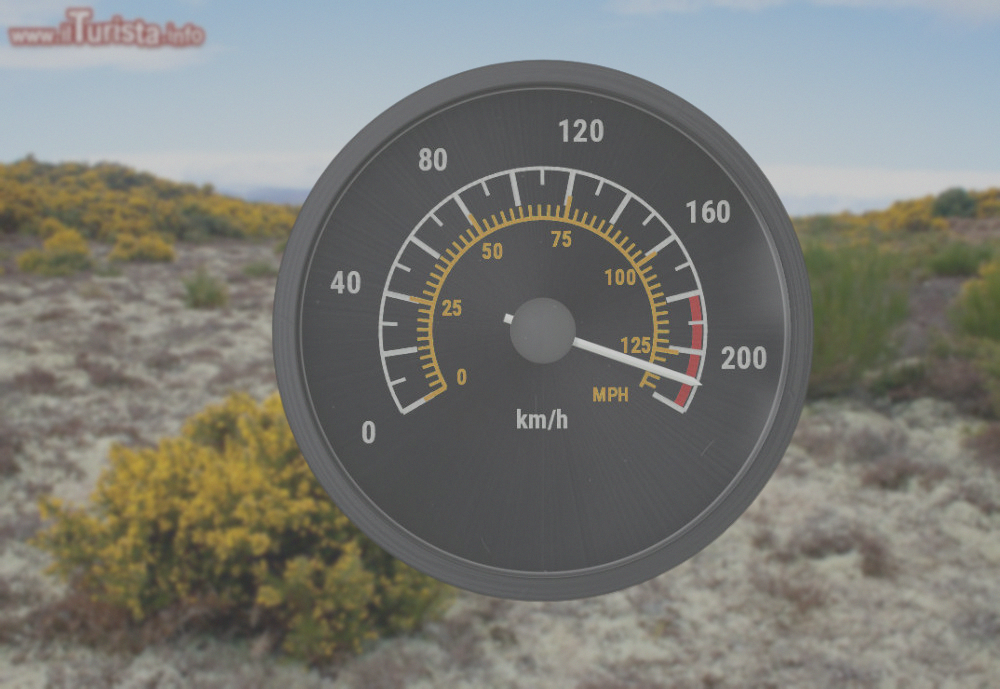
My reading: 210,km/h
